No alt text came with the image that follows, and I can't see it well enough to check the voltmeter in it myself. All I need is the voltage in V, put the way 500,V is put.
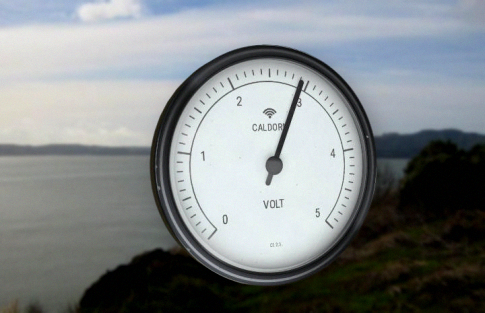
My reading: 2.9,V
